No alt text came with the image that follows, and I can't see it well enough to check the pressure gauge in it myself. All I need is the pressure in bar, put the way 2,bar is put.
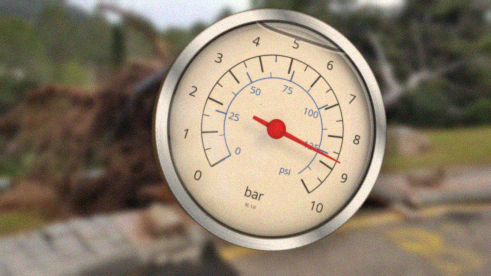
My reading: 8.75,bar
